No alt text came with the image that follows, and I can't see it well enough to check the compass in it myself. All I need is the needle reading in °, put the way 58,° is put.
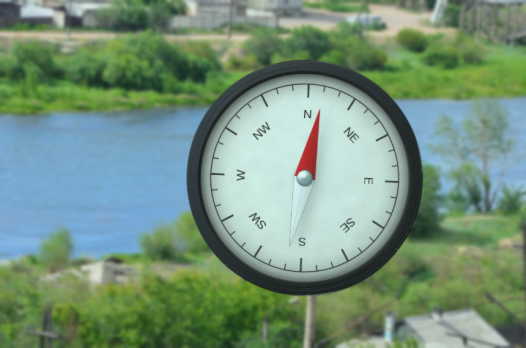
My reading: 10,°
